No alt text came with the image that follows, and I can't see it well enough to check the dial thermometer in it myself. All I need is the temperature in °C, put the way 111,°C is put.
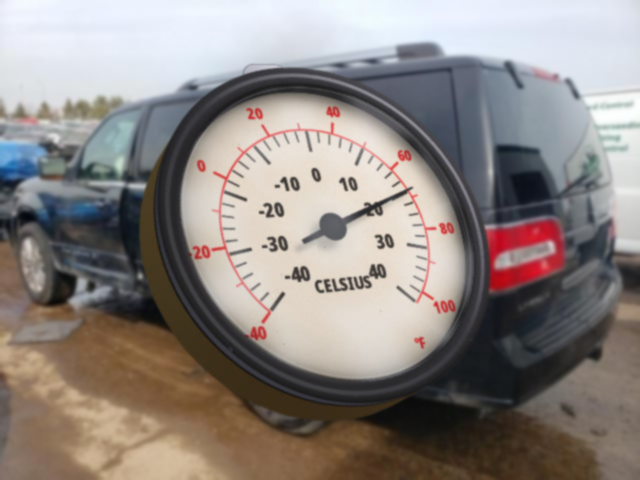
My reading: 20,°C
